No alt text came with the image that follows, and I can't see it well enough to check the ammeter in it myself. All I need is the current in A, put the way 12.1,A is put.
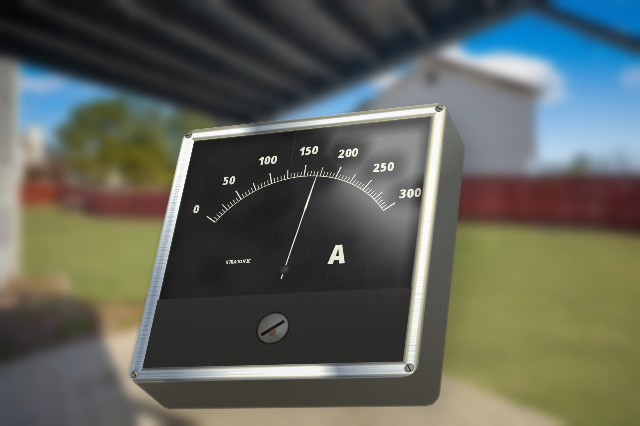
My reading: 175,A
